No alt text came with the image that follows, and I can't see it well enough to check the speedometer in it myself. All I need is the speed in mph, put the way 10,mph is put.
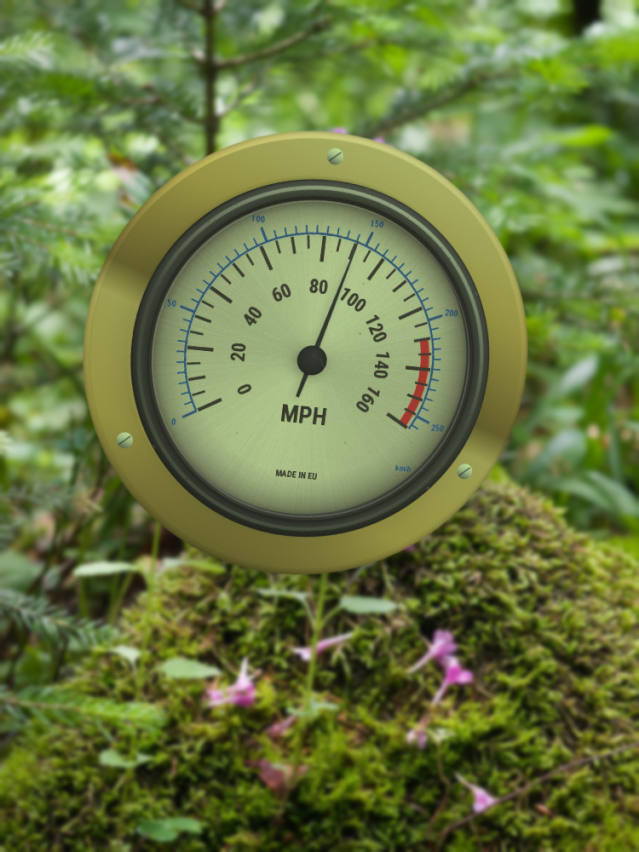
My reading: 90,mph
